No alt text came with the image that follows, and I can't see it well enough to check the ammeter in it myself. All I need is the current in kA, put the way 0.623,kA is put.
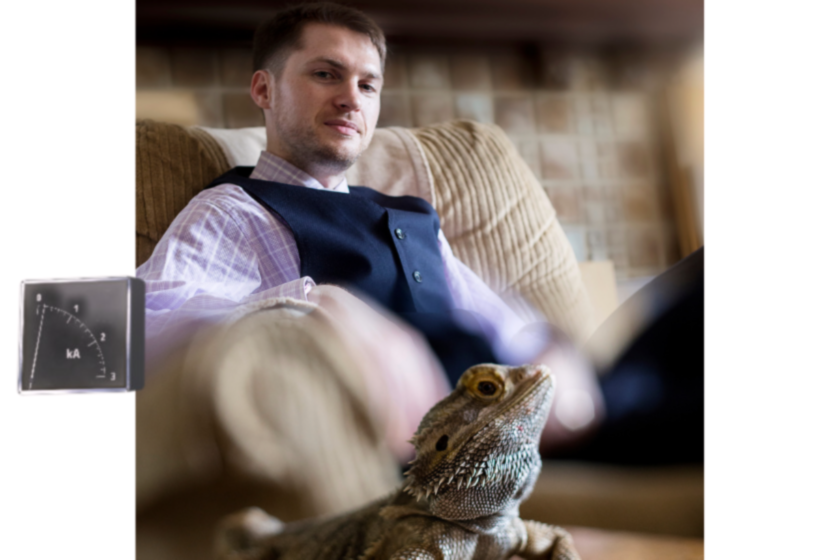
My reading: 0.2,kA
